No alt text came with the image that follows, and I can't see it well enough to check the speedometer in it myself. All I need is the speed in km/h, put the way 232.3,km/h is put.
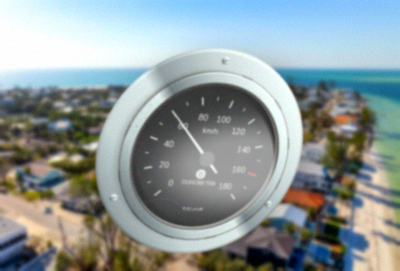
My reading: 60,km/h
